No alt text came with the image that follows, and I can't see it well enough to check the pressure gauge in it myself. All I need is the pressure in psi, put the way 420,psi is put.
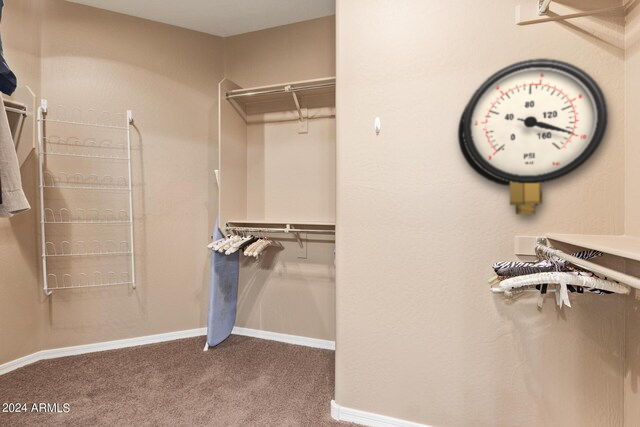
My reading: 145,psi
